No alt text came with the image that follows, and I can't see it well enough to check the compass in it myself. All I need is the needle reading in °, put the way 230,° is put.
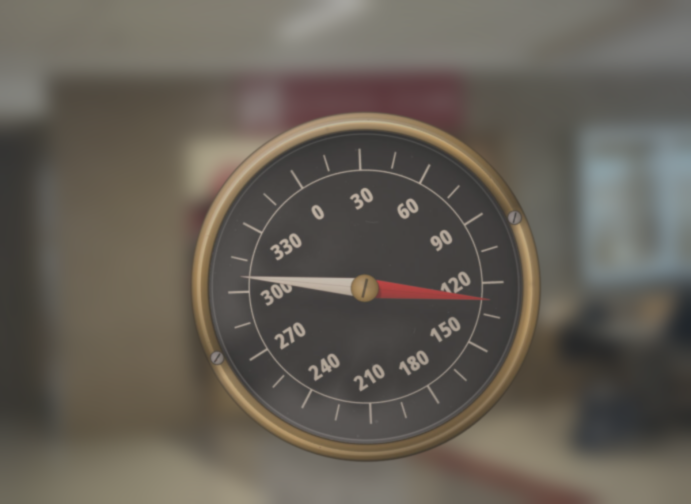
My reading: 127.5,°
